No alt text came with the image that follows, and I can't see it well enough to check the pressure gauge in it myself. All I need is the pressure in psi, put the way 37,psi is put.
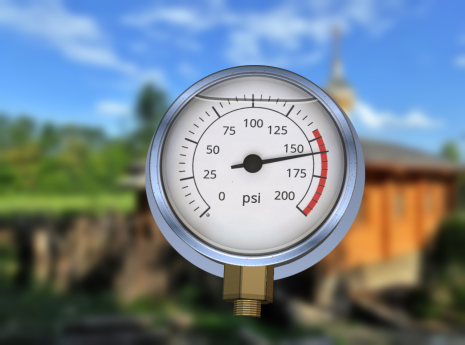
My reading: 160,psi
